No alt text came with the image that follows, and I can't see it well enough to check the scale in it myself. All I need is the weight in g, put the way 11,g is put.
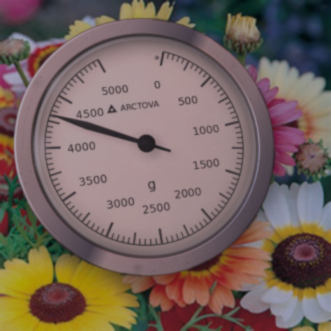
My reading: 4300,g
